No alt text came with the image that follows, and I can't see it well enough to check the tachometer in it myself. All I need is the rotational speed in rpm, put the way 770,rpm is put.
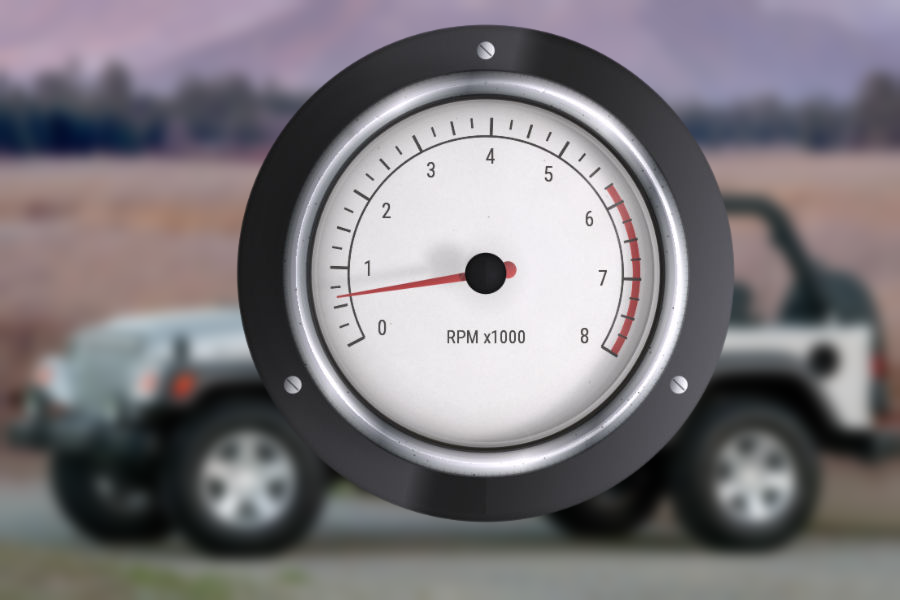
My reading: 625,rpm
